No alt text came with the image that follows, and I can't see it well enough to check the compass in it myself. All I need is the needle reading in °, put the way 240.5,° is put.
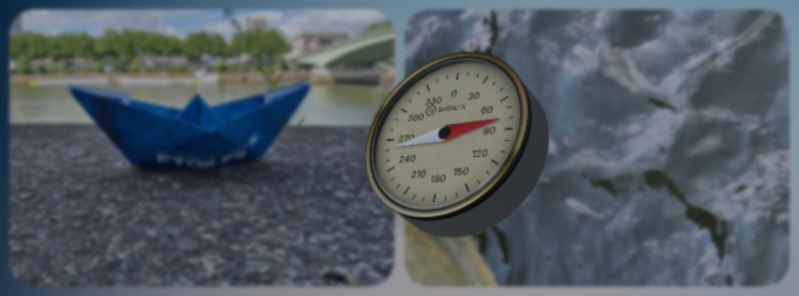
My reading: 80,°
